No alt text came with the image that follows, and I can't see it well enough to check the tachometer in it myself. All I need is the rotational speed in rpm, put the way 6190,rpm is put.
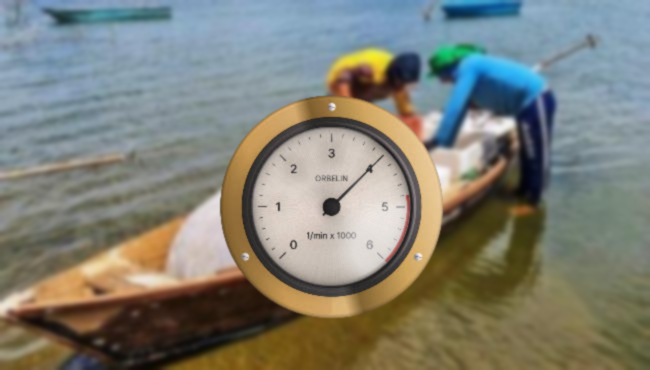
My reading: 4000,rpm
